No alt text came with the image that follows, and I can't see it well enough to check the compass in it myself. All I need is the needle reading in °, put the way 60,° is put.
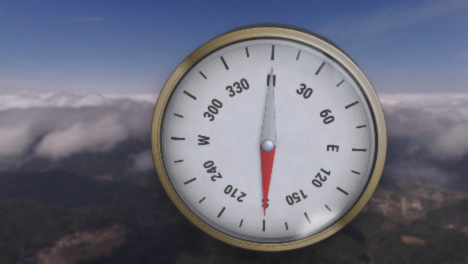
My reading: 180,°
